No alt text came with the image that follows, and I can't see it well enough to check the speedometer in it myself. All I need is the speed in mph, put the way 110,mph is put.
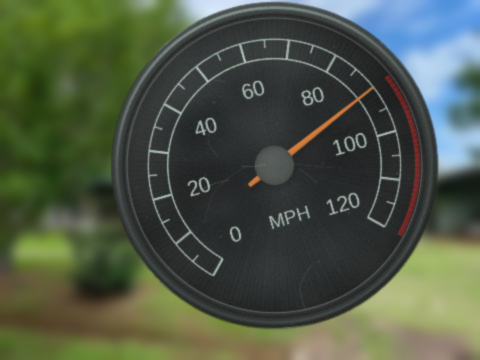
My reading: 90,mph
